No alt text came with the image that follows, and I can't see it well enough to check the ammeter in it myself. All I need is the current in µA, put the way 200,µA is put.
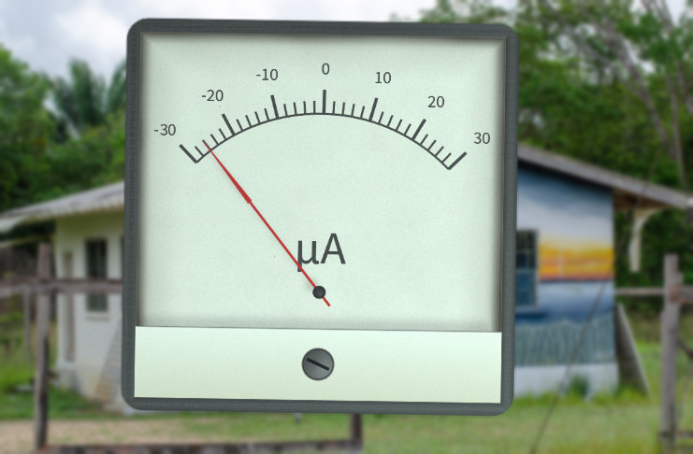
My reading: -26,µA
